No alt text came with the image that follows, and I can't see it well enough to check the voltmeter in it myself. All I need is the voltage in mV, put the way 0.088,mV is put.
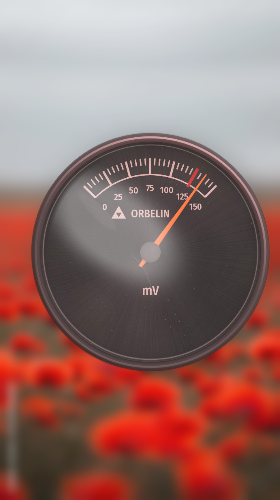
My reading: 135,mV
